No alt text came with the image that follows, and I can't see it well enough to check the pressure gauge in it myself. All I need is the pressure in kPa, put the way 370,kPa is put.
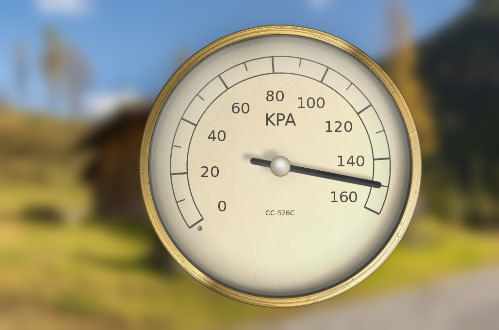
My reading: 150,kPa
